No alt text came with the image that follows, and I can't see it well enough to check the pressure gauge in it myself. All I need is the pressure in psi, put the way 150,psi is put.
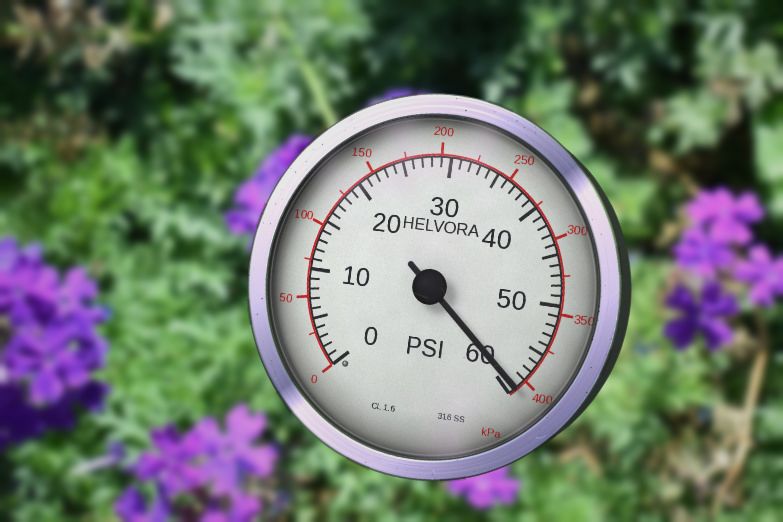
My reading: 59,psi
